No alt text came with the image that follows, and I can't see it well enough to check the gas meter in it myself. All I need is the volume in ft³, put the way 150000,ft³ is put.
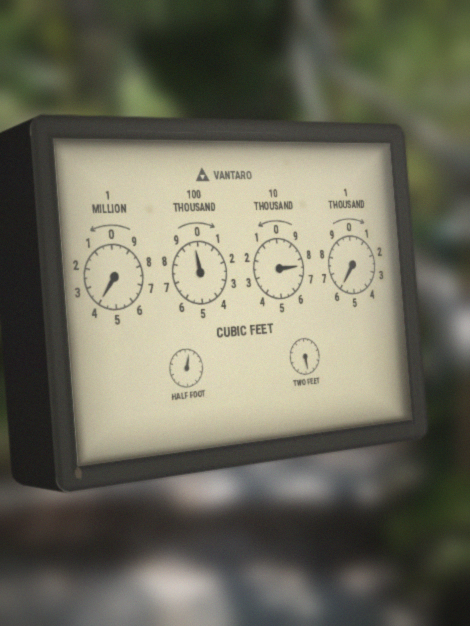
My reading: 397600,ft³
